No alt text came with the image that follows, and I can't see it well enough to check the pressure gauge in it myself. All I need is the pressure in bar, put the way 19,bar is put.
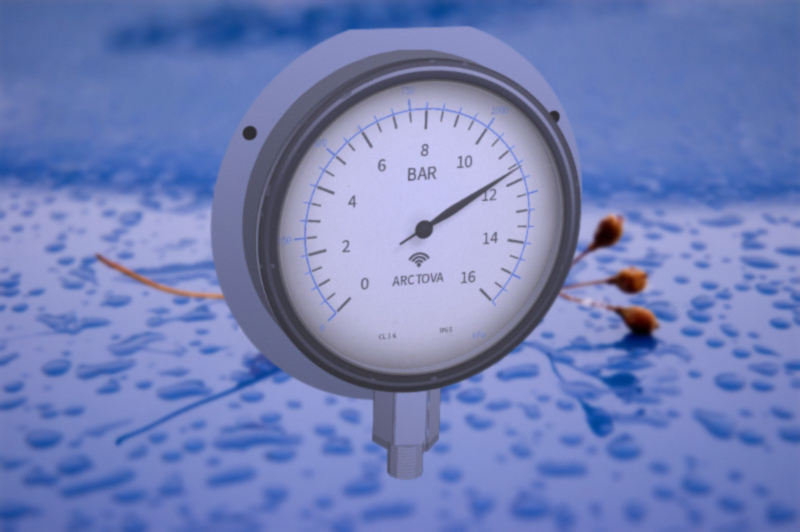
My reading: 11.5,bar
